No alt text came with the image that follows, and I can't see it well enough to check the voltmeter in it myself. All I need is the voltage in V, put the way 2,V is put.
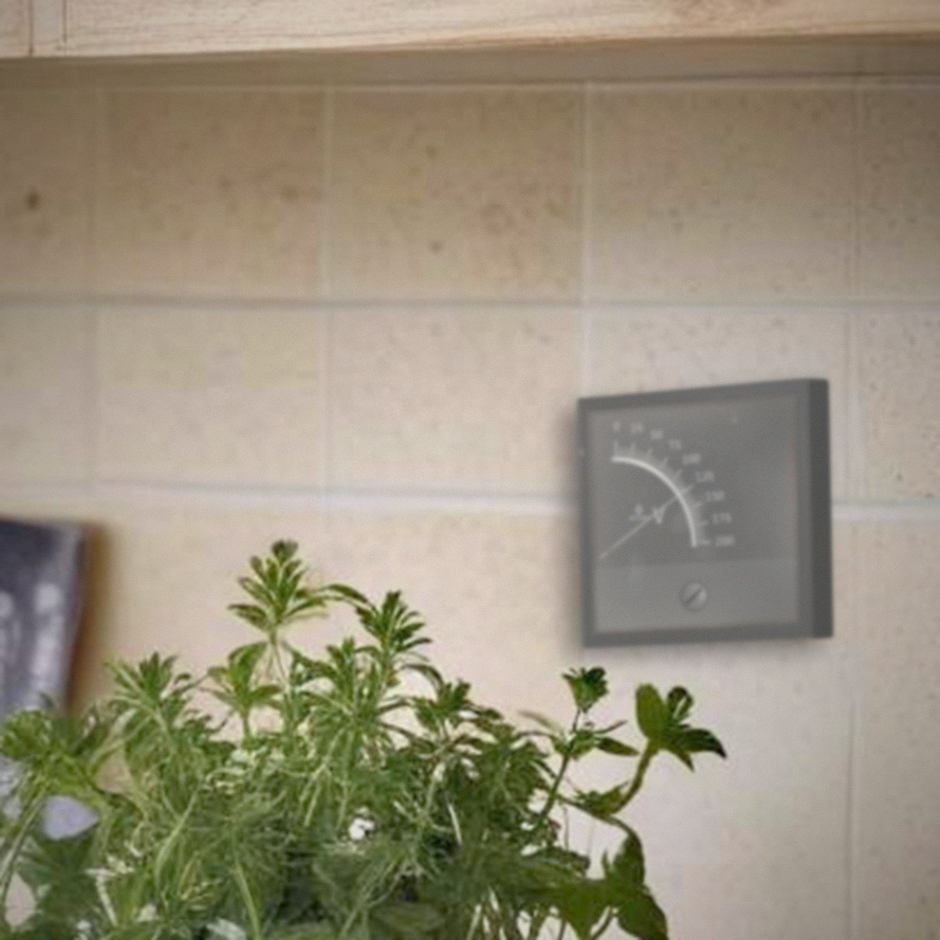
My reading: 125,V
